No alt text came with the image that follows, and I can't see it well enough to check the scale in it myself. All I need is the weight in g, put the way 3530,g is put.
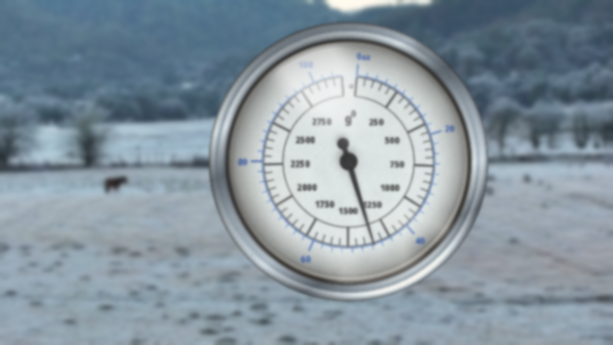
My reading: 1350,g
